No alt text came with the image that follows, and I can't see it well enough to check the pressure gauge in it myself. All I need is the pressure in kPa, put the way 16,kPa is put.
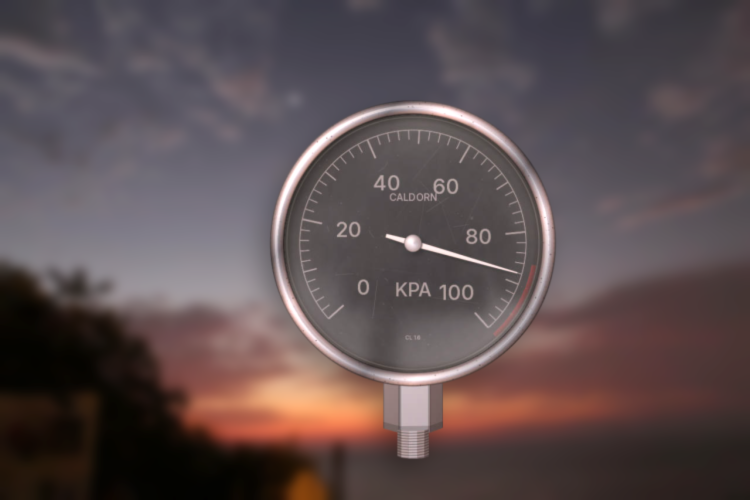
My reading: 88,kPa
